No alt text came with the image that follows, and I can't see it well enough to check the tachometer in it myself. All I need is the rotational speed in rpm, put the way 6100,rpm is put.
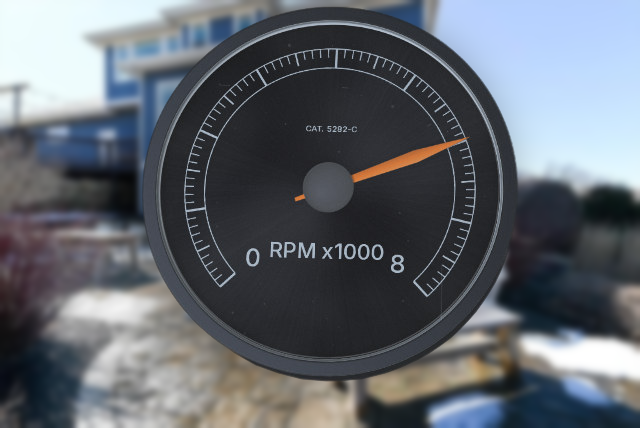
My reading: 6000,rpm
